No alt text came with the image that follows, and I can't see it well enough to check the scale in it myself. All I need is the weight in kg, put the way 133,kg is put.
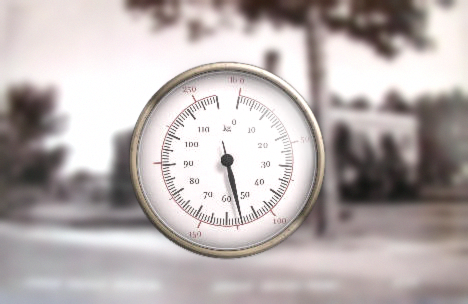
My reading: 55,kg
